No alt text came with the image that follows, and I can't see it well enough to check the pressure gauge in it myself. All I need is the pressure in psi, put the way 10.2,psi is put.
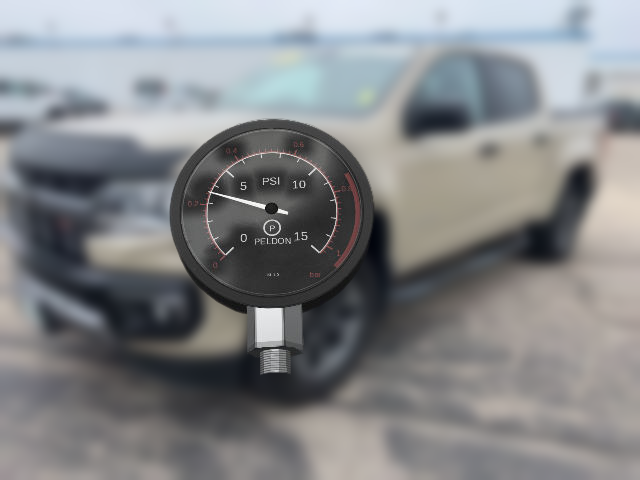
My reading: 3.5,psi
